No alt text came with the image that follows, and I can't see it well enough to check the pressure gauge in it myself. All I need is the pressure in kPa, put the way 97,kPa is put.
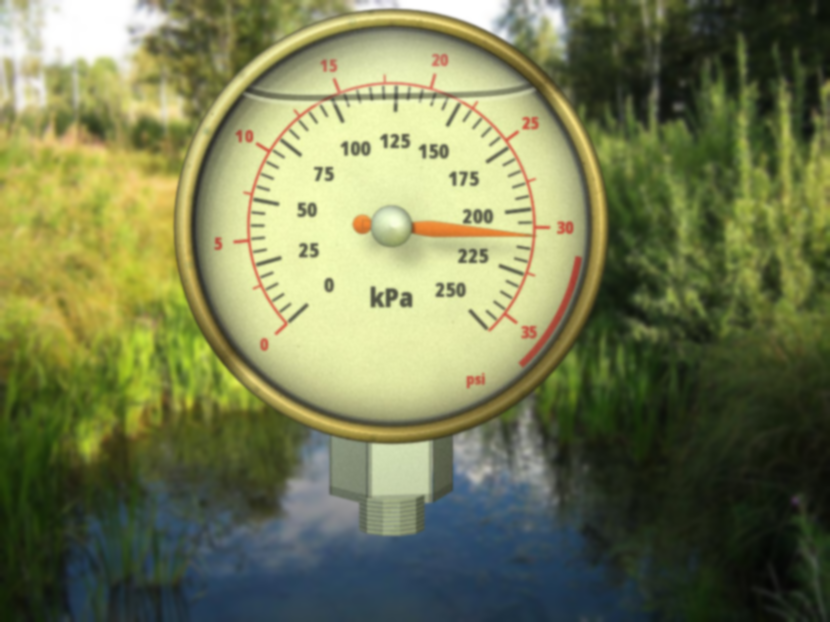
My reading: 210,kPa
